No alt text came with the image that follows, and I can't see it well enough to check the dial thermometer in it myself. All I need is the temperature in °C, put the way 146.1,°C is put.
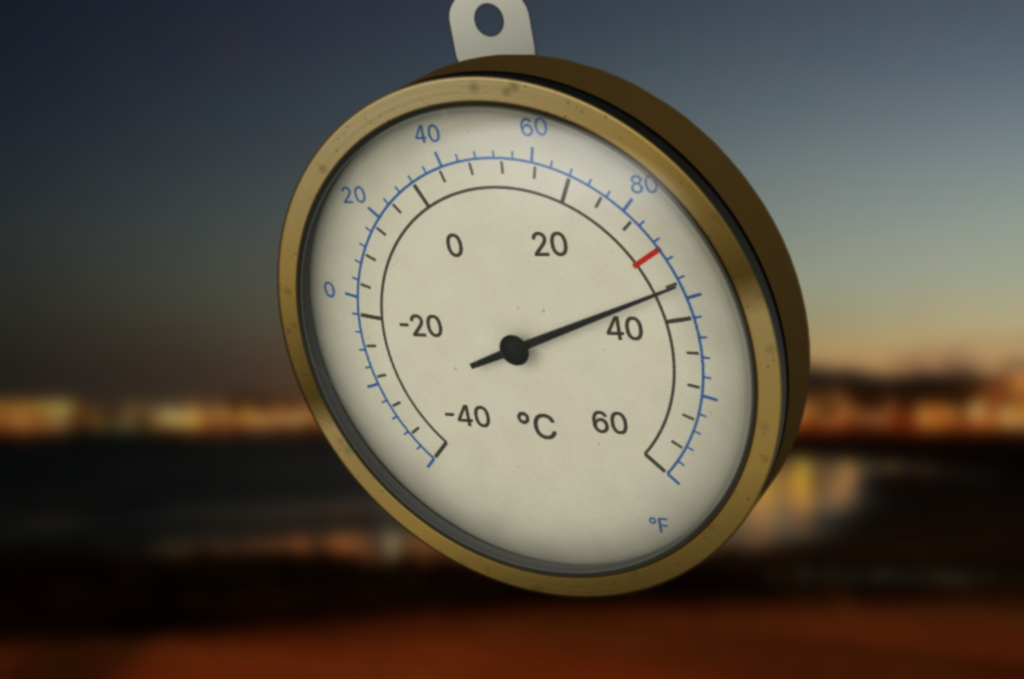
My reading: 36,°C
